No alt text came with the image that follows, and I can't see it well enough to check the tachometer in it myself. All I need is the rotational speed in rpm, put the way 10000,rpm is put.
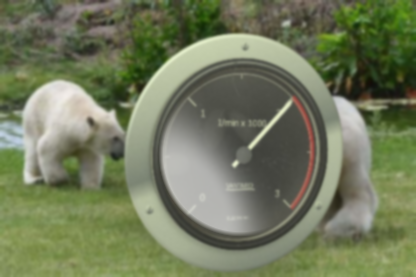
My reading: 2000,rpm
